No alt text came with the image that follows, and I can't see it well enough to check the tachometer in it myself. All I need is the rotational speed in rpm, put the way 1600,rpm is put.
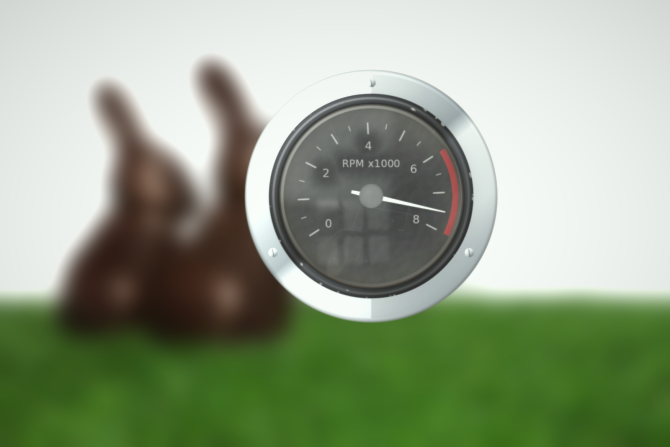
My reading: 7500,rpm
